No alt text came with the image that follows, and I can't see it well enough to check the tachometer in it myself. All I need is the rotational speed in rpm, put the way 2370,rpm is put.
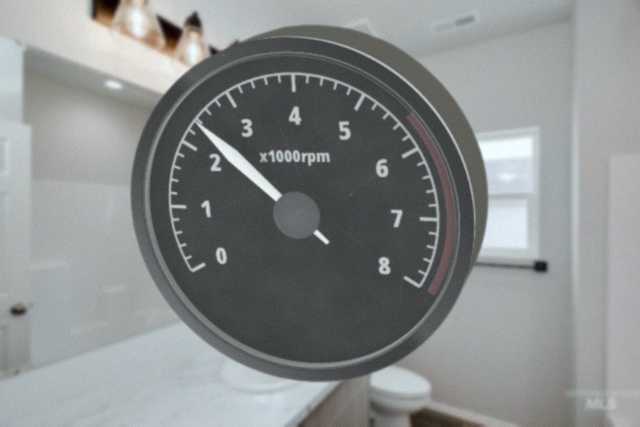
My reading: 2400,rpm
